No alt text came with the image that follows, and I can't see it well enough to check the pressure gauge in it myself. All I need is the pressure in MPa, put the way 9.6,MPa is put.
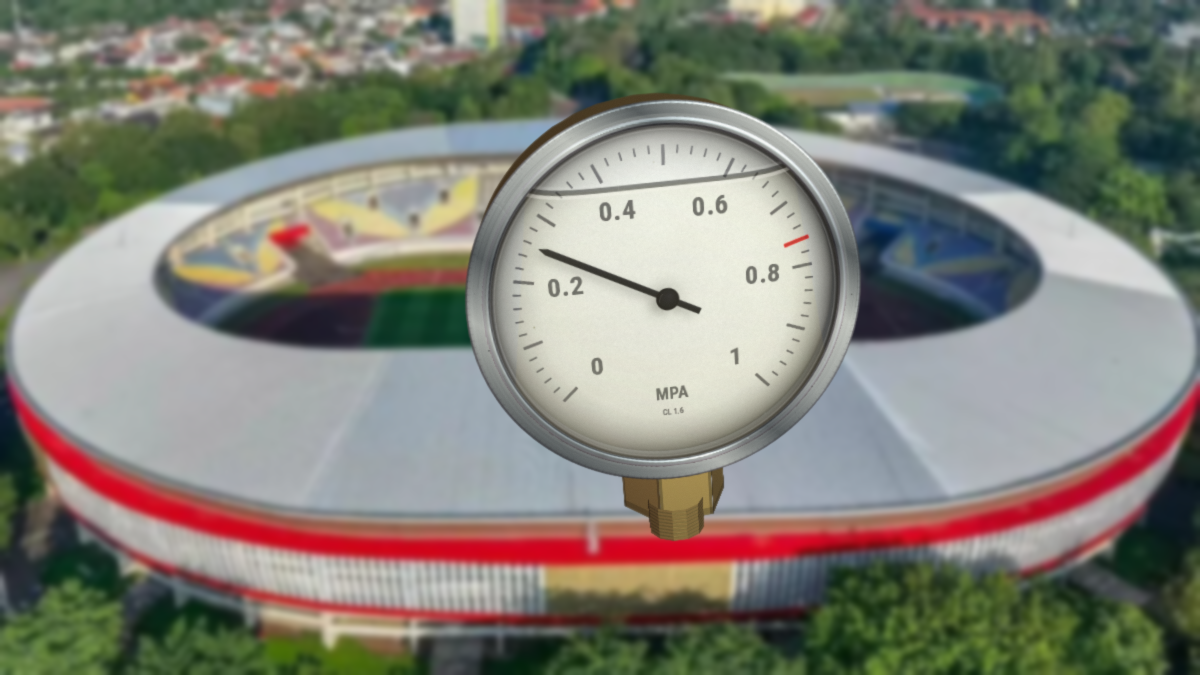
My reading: 0.26,MPa
